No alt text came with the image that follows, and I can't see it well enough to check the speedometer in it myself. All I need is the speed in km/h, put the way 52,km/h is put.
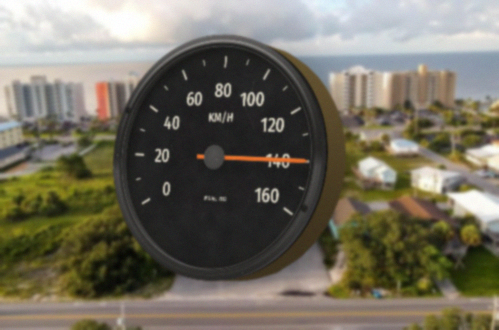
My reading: 140,km/h
